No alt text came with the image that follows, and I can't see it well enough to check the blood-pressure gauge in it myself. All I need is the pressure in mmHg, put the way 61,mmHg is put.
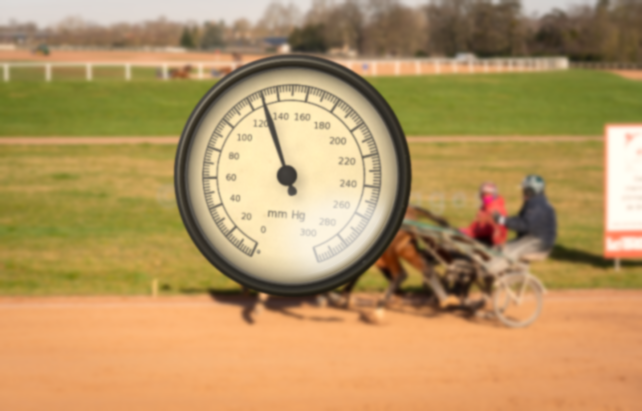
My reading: 130,mmHg
